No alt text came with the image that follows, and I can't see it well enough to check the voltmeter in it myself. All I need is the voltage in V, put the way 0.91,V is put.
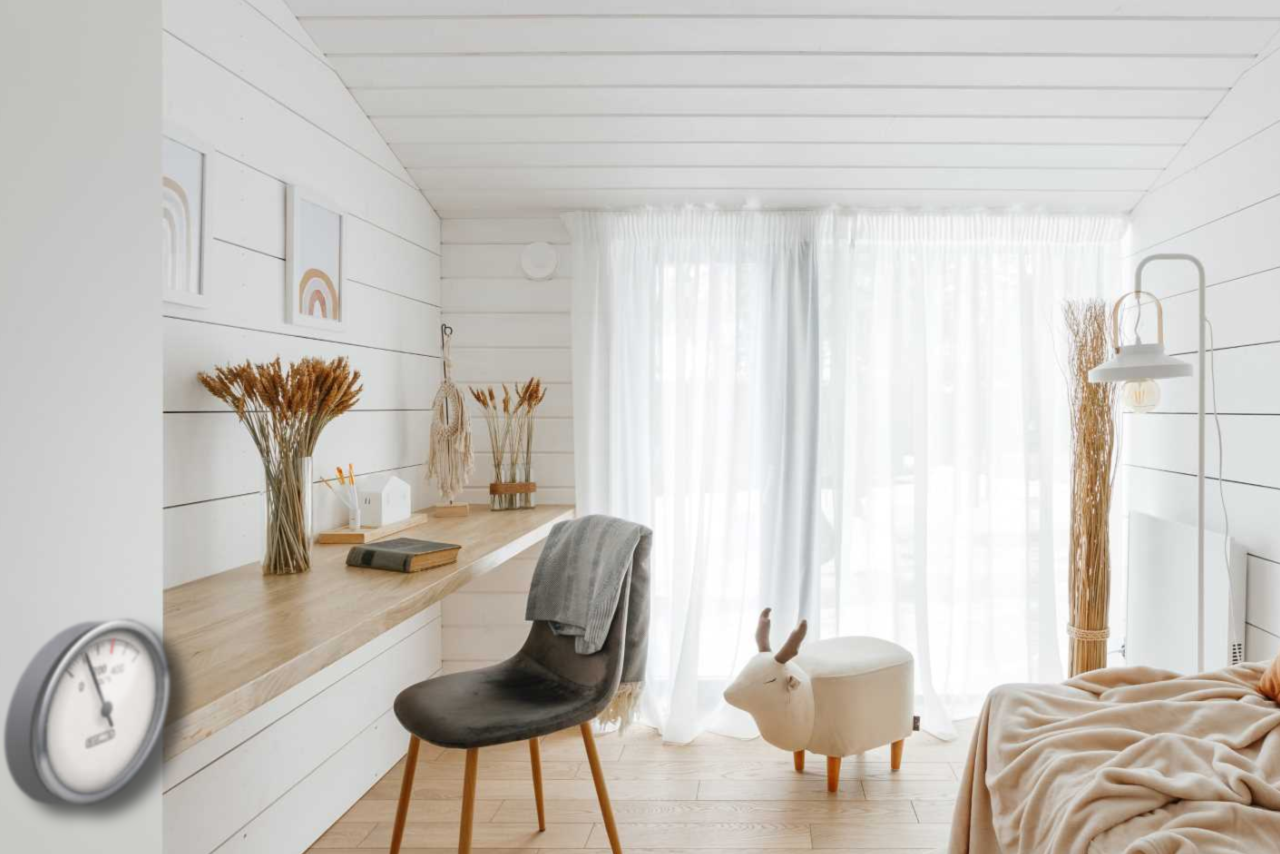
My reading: 100,V
